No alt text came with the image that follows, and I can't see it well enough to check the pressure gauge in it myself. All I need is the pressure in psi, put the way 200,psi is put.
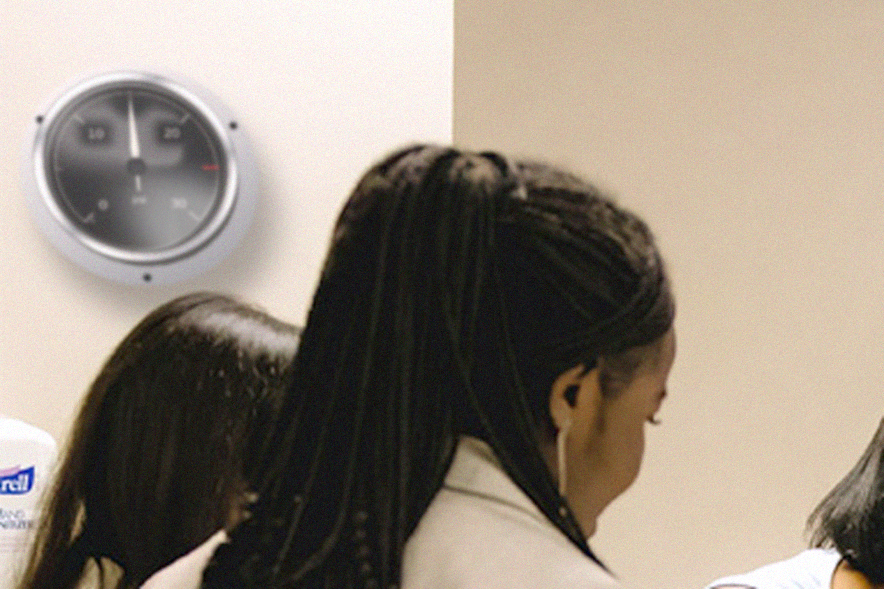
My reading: 15,psi
